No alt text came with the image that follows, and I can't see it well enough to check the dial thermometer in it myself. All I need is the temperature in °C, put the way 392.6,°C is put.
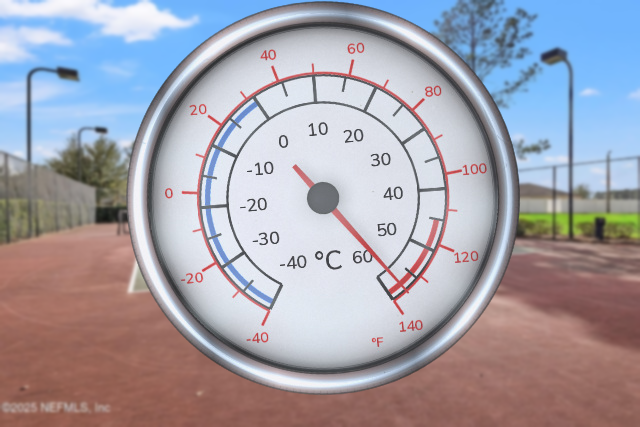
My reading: 57.5,°C
